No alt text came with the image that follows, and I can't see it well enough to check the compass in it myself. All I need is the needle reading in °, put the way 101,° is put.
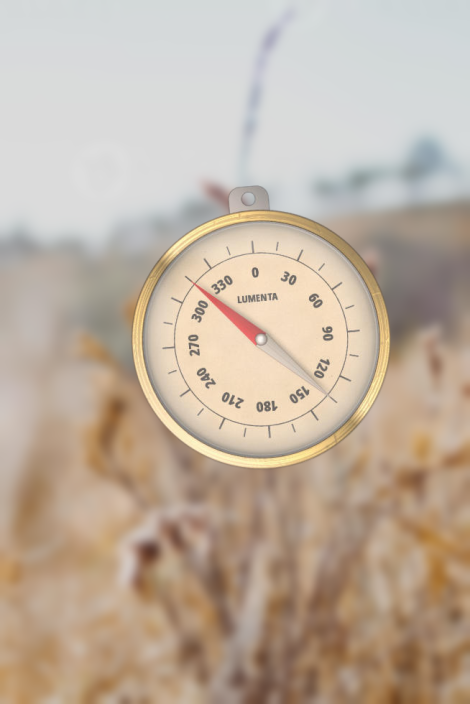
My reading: 315,°
